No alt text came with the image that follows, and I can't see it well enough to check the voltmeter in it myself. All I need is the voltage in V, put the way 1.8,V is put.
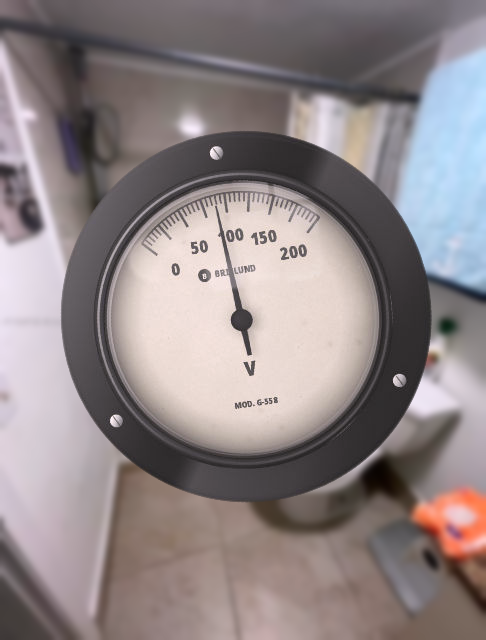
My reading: 90,V
